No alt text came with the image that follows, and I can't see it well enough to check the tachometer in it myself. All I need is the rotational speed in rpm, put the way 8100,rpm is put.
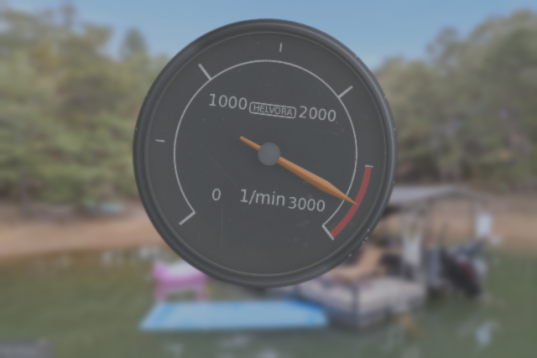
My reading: 2750,rpm
